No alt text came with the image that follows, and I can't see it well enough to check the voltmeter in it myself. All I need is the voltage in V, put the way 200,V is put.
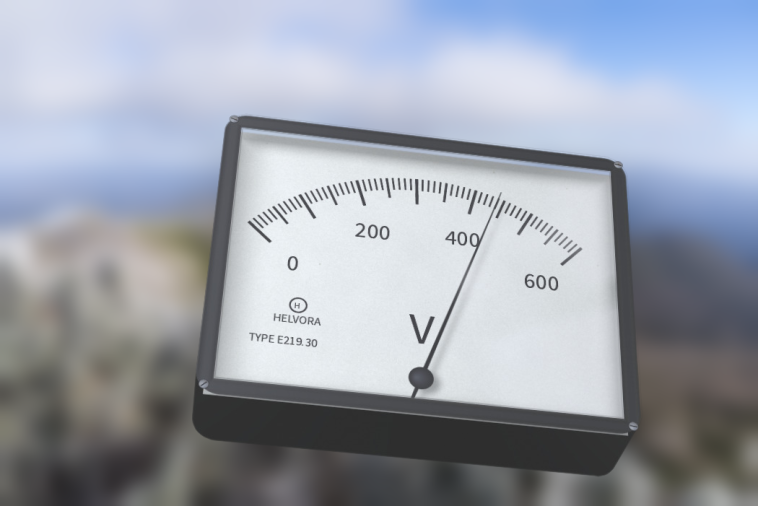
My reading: 440,V
